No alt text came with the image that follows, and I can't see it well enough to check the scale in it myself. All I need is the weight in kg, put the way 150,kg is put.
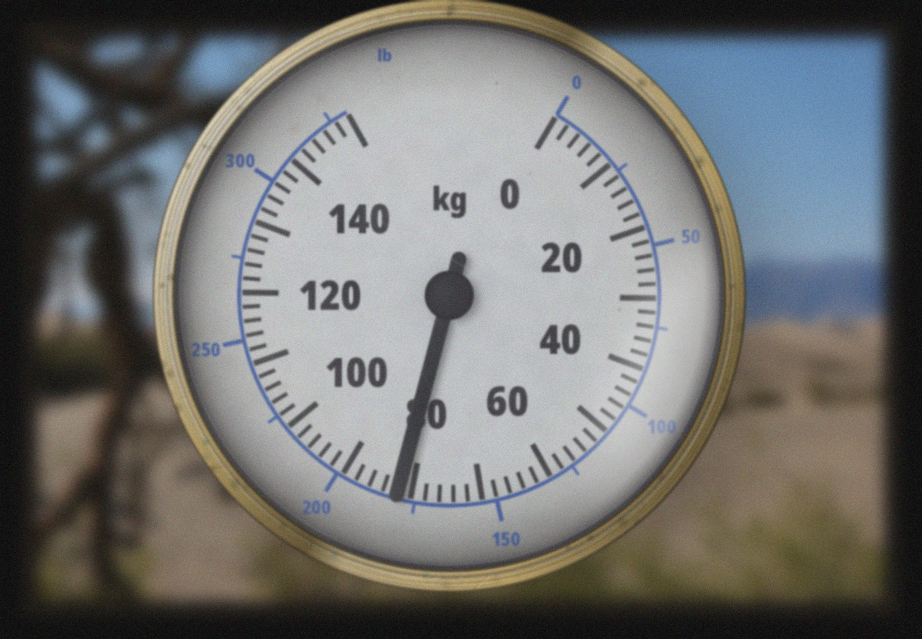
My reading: 82,kg
